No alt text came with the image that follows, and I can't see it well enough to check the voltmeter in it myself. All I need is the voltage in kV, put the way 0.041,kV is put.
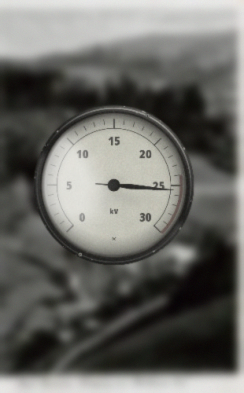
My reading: 25.5,kV
